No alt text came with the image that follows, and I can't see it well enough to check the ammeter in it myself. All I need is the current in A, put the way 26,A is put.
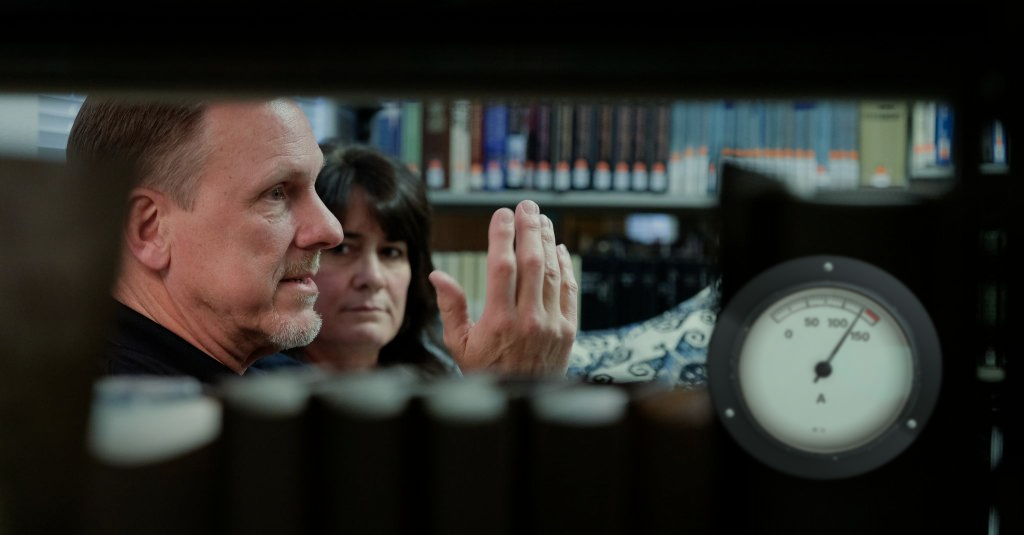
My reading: 125,A
